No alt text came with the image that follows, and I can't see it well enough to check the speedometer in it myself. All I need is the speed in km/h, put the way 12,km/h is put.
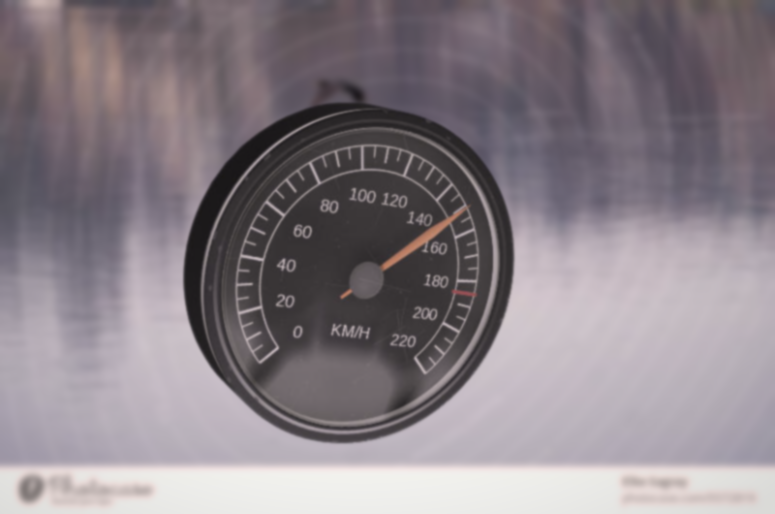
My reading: 150,km/h
